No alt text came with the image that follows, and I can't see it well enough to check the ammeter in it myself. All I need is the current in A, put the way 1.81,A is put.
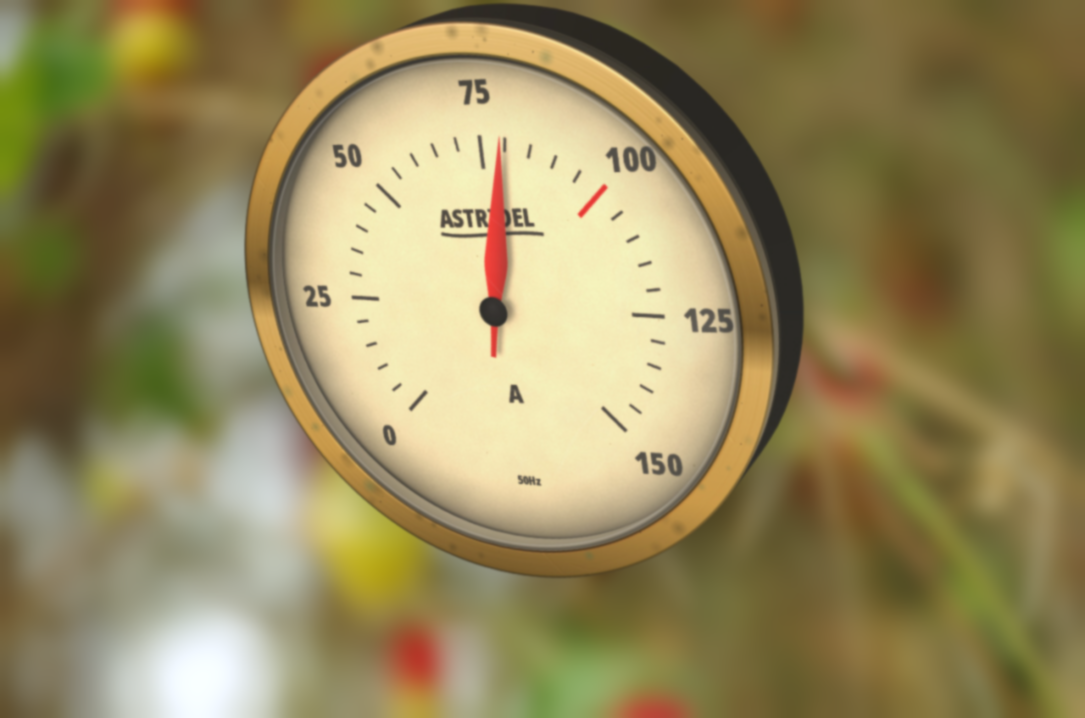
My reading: 80,A
